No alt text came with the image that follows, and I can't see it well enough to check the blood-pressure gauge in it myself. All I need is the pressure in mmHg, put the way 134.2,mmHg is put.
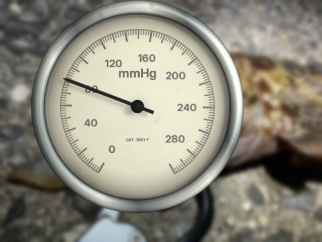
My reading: 80,mmHg
